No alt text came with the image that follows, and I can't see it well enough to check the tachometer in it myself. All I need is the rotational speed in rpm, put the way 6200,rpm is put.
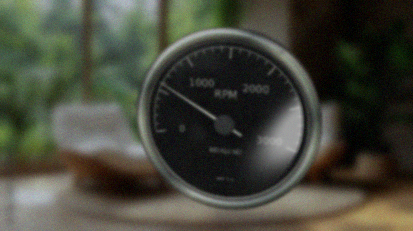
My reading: 600,rpm
